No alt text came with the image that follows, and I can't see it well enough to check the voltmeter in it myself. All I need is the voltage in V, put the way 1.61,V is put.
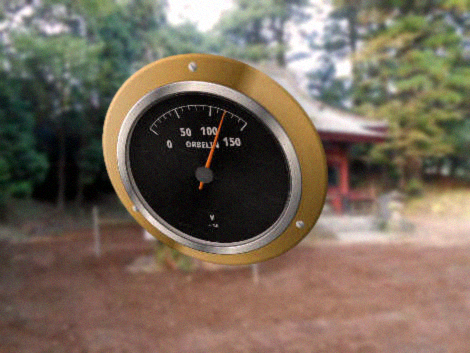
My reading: 120,V
